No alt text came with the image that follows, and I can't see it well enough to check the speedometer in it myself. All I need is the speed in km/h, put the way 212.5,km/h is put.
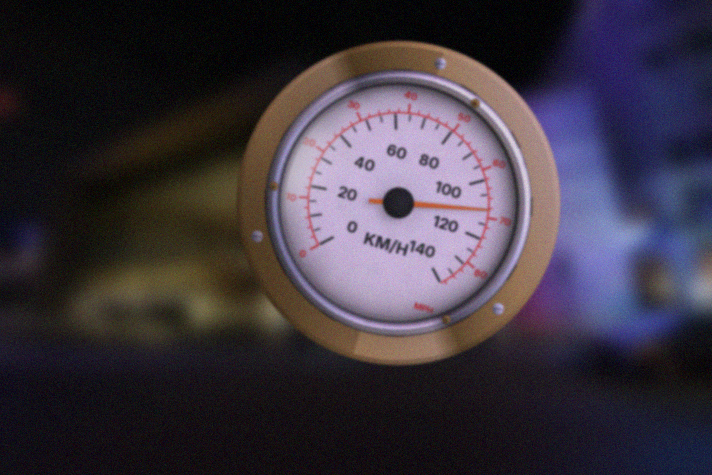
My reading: 110,km/h
